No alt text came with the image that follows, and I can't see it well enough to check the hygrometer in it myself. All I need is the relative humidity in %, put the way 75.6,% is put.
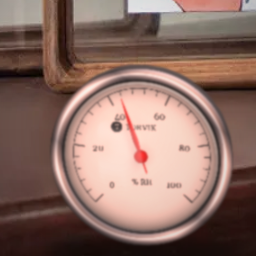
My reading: 44,%
